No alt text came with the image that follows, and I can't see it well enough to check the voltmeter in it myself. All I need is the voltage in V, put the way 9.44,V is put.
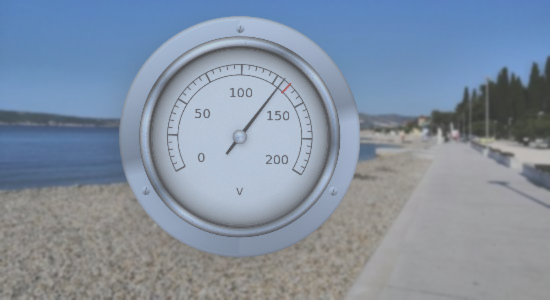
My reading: 130,V
